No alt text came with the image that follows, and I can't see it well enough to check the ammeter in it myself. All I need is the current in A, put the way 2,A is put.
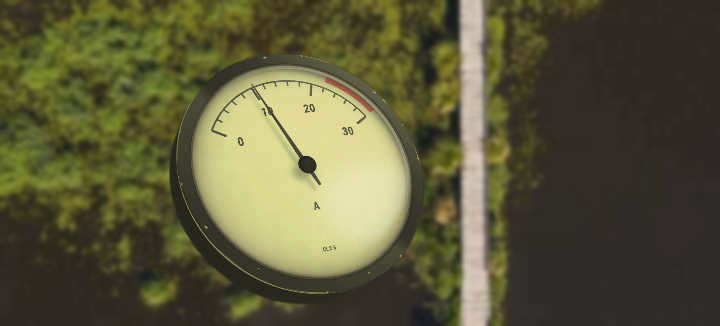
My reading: 10,A
